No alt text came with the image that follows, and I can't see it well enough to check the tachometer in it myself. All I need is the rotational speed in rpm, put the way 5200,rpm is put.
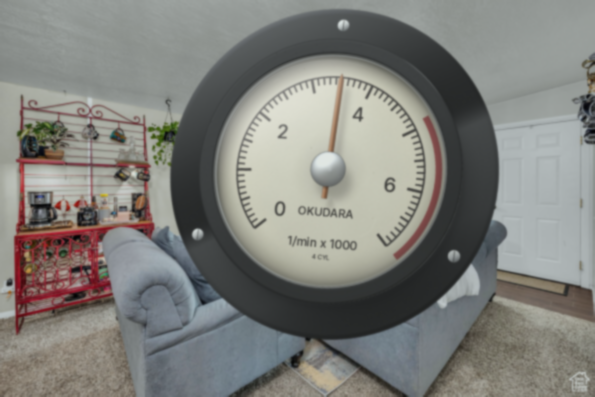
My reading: 3500,rpm
